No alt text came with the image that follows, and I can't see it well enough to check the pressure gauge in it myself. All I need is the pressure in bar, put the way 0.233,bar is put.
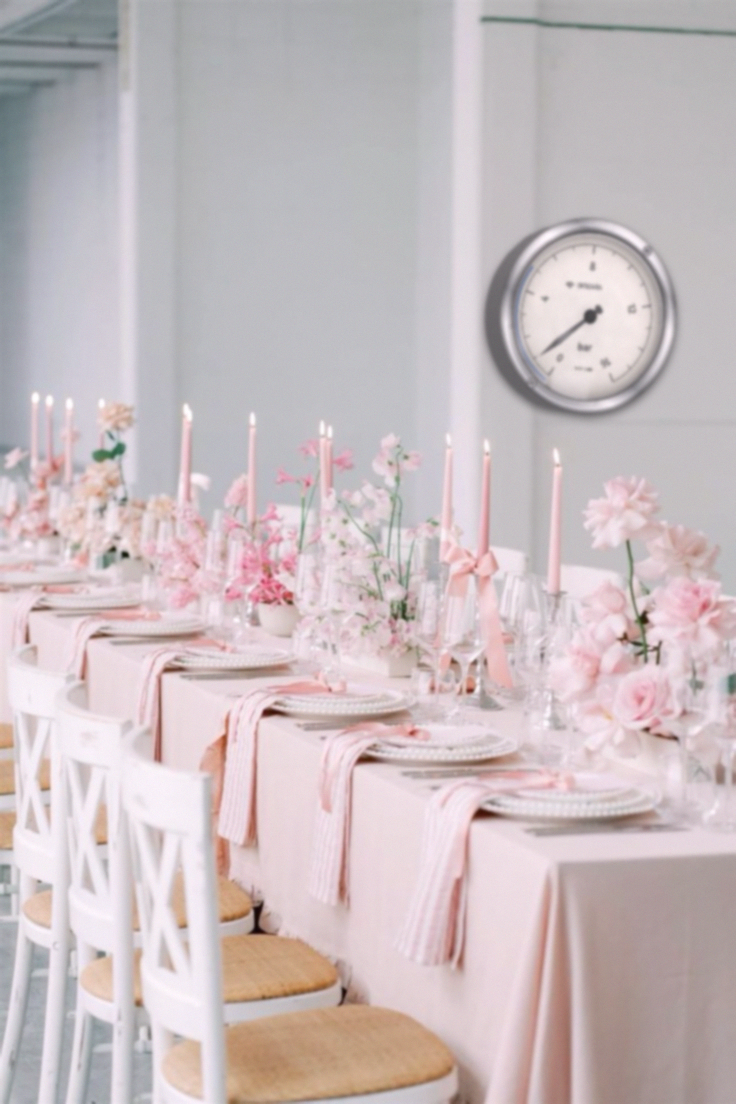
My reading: 1,bar
